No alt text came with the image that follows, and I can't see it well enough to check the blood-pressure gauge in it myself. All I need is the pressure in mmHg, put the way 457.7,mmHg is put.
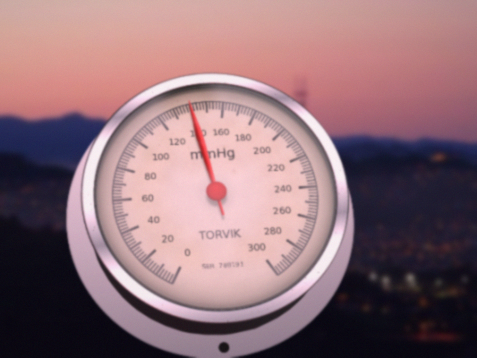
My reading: 140,mmHg
